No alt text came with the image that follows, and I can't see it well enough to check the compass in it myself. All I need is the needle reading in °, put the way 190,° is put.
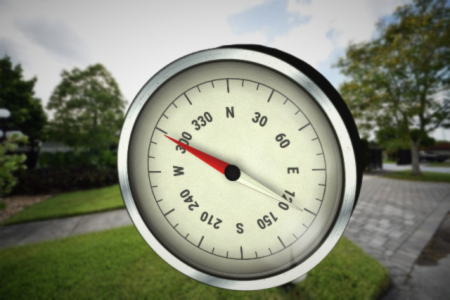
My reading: 300,°
